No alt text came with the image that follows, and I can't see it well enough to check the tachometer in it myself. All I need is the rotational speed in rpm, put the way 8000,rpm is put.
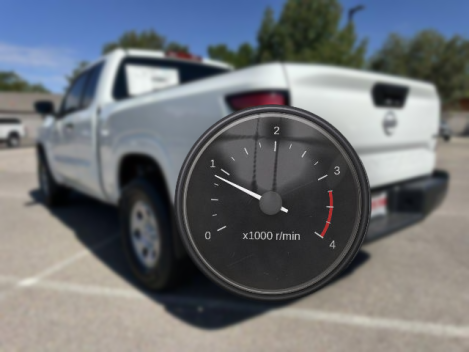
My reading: 875,rpm
